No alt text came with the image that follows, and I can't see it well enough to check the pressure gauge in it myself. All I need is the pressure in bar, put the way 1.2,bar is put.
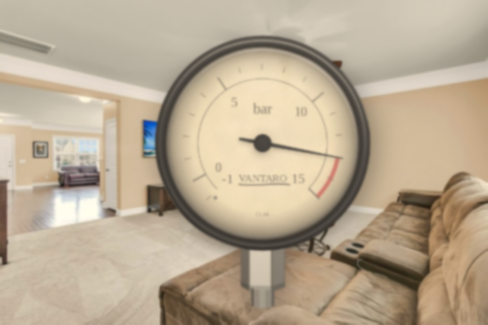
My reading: 13,bar
